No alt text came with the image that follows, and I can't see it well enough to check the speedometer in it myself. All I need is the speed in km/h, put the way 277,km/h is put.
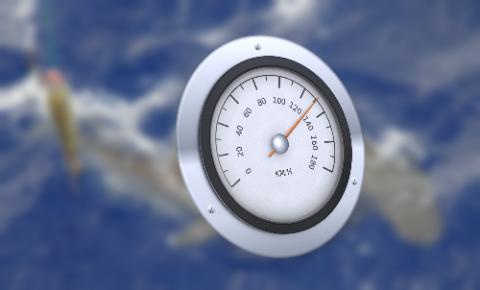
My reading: 130,km/h
